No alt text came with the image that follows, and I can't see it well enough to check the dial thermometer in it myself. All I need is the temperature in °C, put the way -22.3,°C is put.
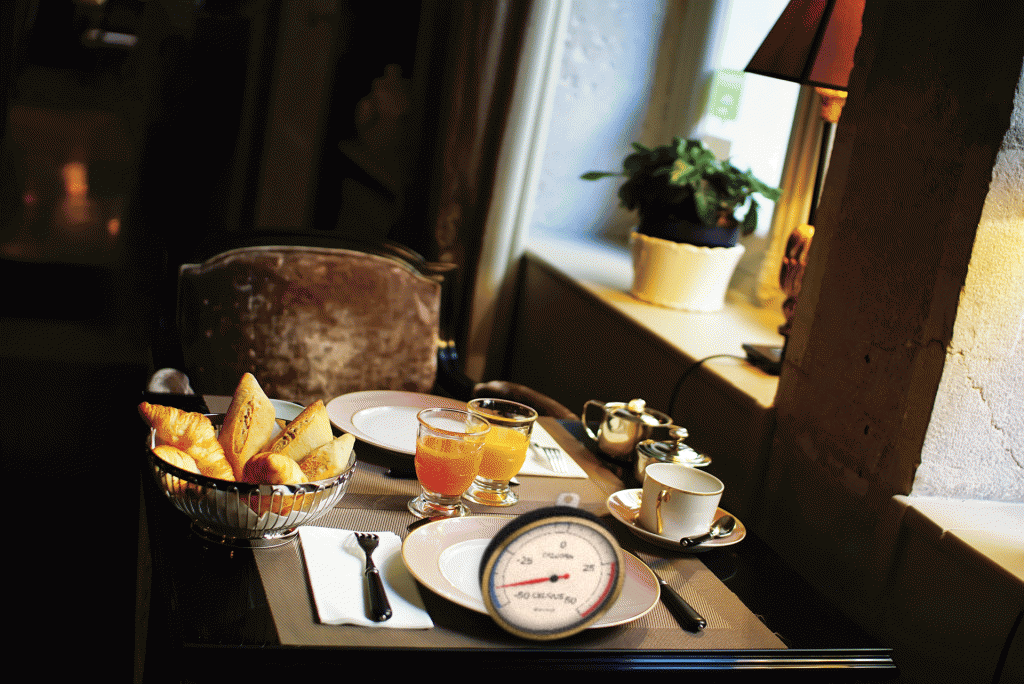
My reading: -40,°C
